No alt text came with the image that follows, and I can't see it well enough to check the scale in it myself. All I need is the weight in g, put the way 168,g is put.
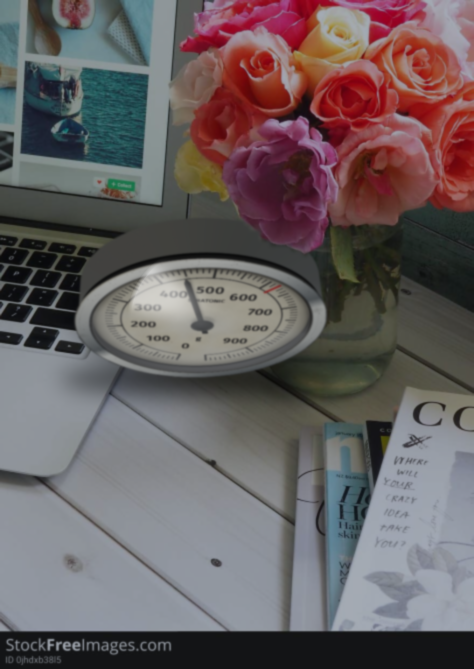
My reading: 450,g
